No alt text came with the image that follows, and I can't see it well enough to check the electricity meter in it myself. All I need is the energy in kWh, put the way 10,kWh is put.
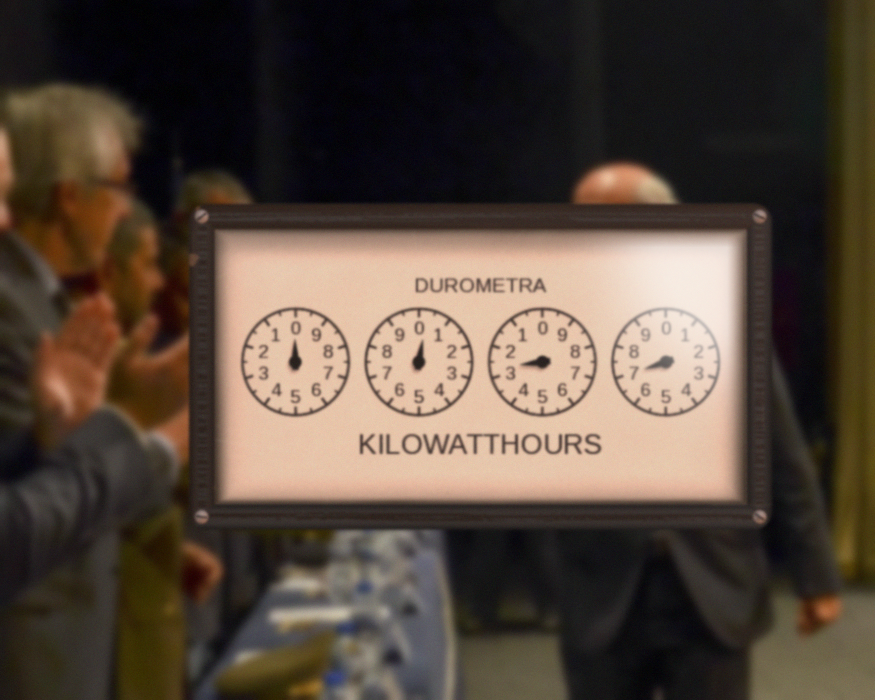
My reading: 27,kWh
